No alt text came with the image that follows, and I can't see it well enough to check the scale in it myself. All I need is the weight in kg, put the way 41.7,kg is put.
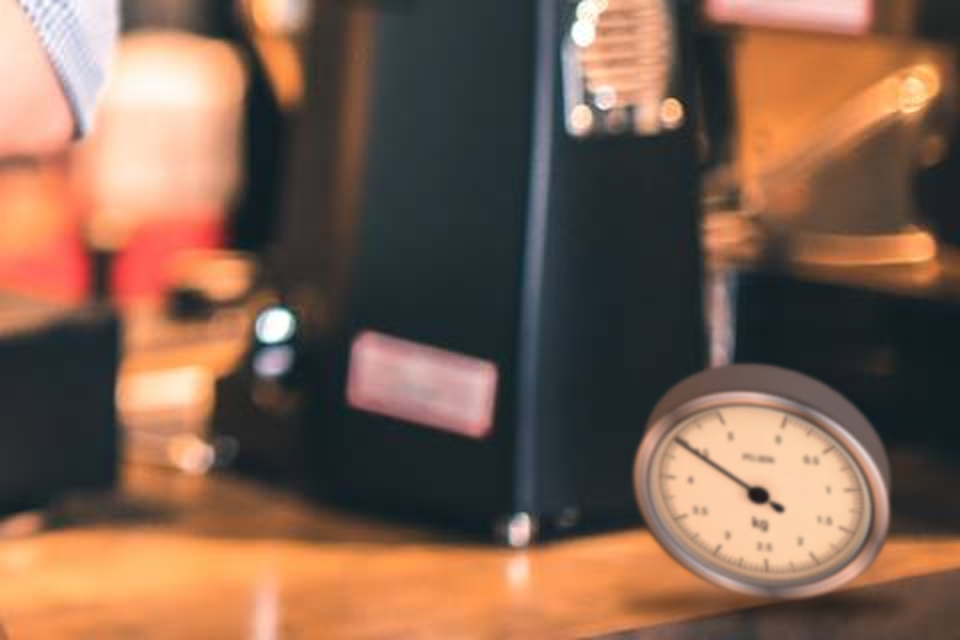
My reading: 4.5,kg
